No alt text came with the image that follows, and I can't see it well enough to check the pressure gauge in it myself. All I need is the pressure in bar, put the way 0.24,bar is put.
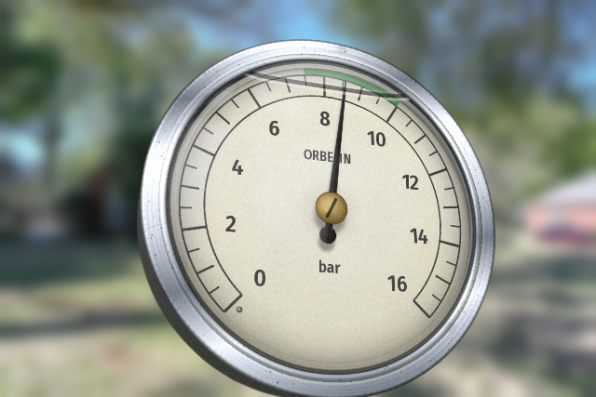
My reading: 8.5,bar
